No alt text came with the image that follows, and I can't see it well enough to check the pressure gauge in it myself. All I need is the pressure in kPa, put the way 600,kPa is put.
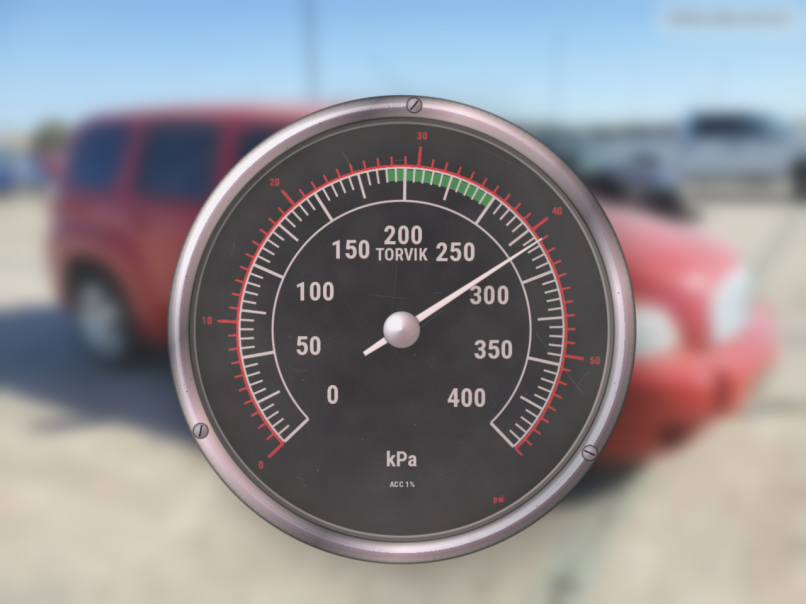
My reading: 282.5,kPa
